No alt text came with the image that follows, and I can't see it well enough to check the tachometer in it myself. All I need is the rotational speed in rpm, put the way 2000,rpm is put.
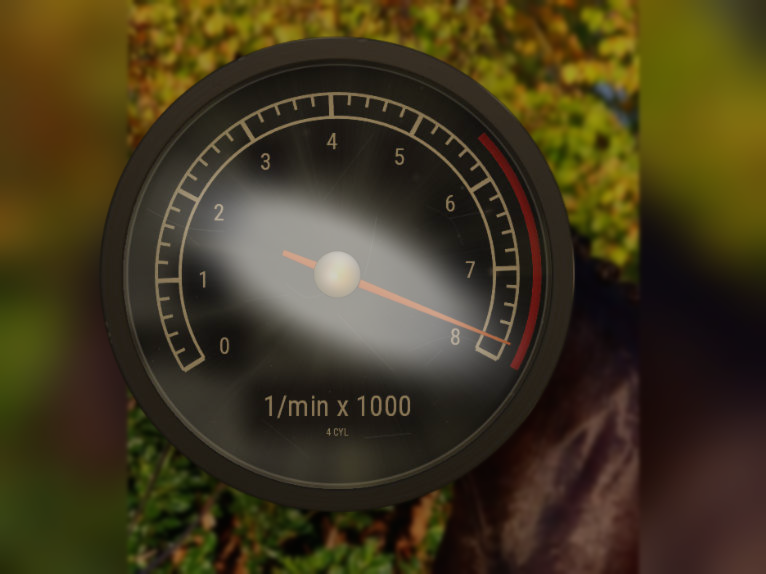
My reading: 7800,rpm
